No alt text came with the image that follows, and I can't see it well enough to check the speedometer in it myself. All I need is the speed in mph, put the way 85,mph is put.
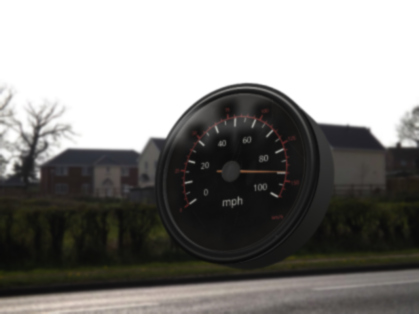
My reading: 90,mph
